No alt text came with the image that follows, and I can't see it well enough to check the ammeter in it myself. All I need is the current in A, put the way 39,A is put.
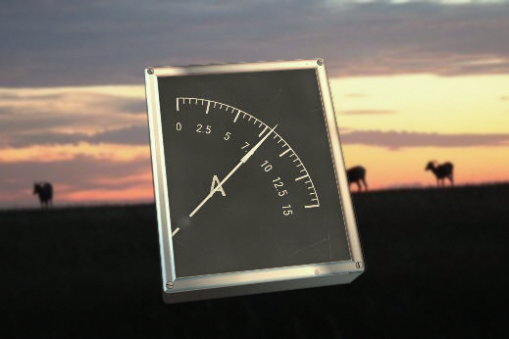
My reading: 8,A
